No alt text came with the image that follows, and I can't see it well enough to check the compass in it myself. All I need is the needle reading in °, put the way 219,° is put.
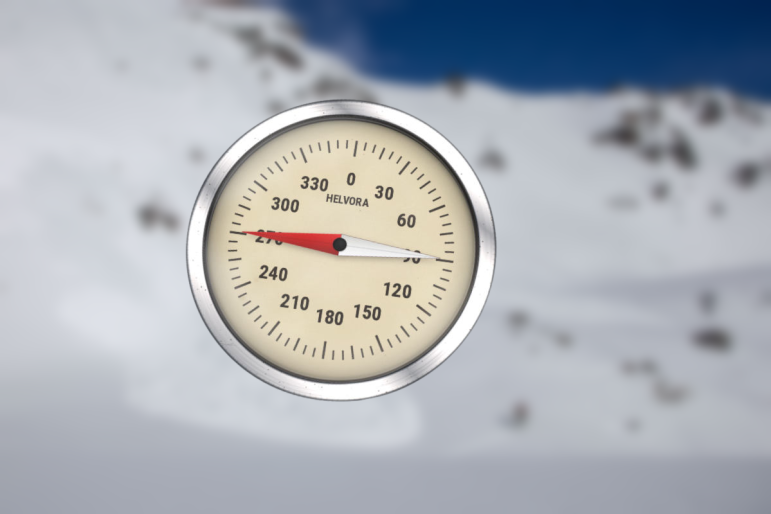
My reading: 270,°
